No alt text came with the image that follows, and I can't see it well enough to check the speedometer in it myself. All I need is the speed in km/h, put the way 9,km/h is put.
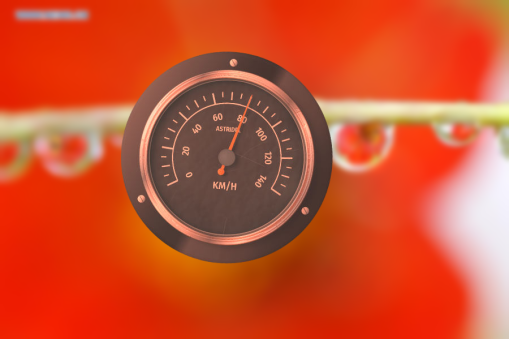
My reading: 80,km/h
